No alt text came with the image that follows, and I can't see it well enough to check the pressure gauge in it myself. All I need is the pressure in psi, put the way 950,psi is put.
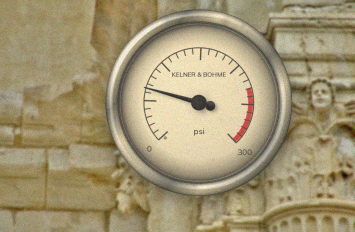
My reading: 65,psi
